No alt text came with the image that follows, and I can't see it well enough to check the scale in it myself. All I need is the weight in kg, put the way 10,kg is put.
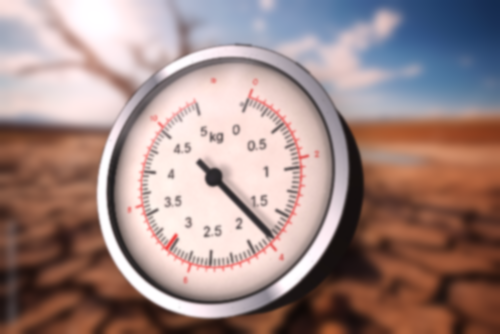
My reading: 1.75,kg
